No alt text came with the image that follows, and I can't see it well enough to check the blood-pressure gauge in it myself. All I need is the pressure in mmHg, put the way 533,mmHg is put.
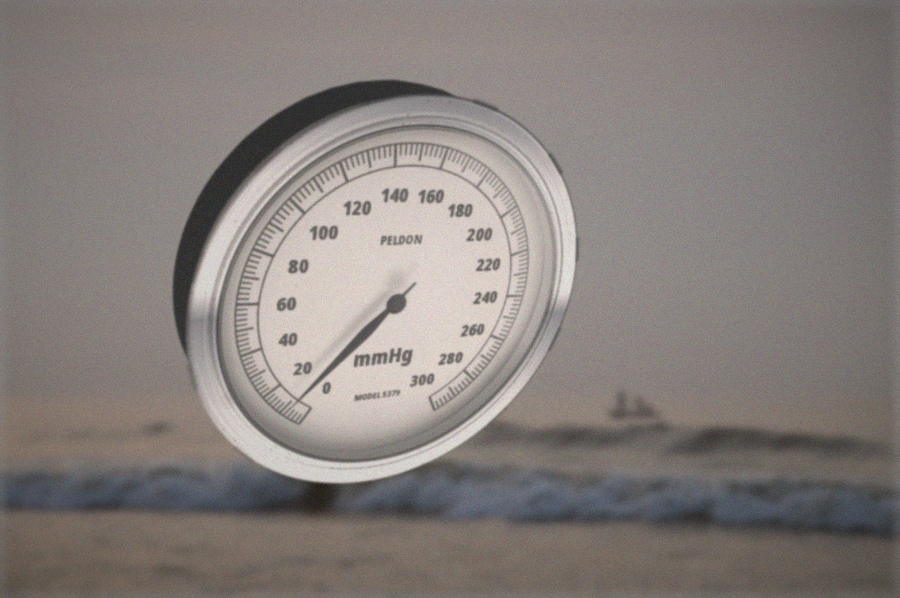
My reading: 10,mmHg
